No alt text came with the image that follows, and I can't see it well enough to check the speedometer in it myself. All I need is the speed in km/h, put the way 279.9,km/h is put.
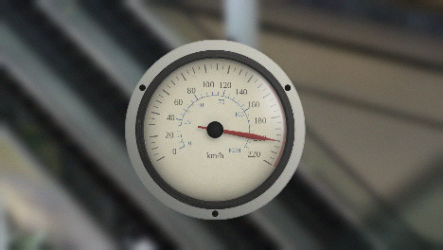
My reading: 200,km/h
